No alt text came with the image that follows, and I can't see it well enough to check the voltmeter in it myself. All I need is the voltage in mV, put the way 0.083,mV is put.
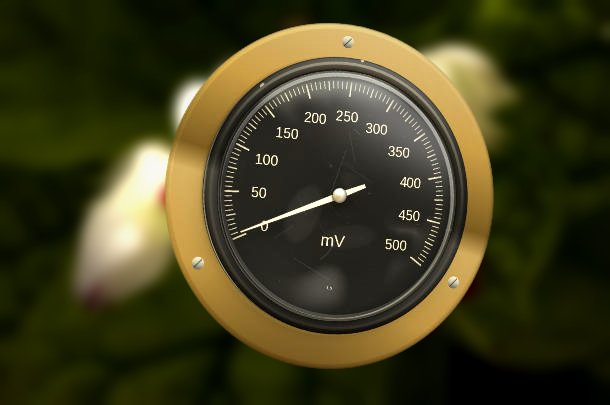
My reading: 5,mV
